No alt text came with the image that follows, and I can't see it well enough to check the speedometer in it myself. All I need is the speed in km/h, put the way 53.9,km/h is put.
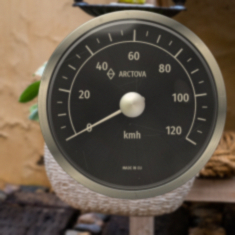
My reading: 0,km/h
